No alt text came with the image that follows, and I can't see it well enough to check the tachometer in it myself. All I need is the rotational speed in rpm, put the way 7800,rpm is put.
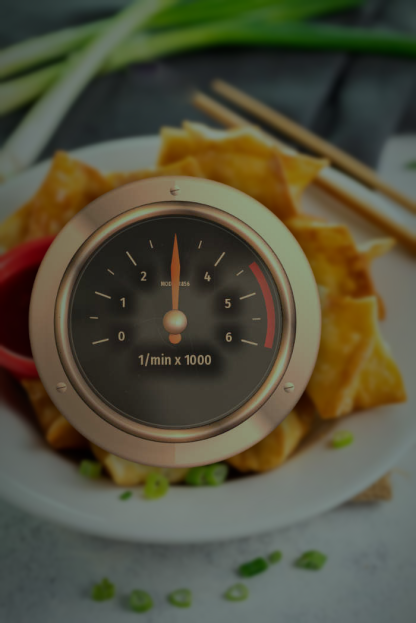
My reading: 3000,rpm
